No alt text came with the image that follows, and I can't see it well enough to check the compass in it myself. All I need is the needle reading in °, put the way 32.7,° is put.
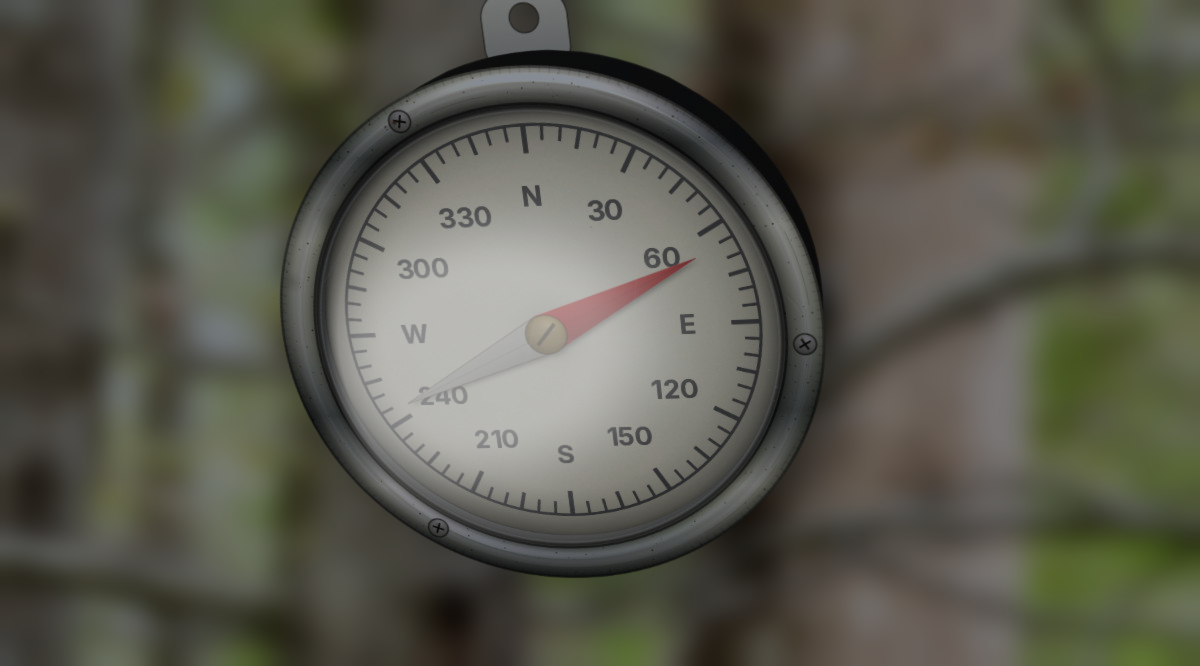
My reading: 65,°
